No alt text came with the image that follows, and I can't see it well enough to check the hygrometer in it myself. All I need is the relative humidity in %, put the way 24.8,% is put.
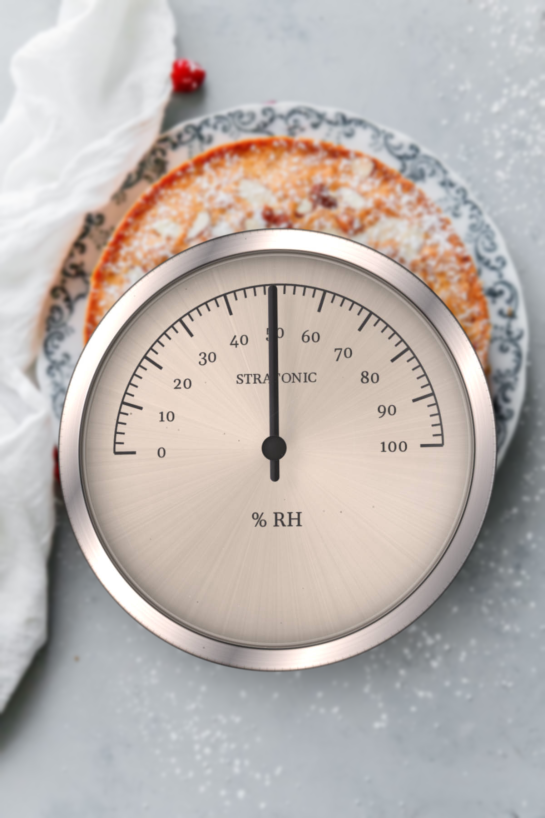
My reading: 50,%
